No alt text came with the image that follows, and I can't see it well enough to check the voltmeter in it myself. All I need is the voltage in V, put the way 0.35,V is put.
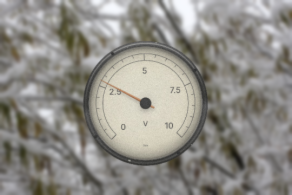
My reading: 2.75,V
